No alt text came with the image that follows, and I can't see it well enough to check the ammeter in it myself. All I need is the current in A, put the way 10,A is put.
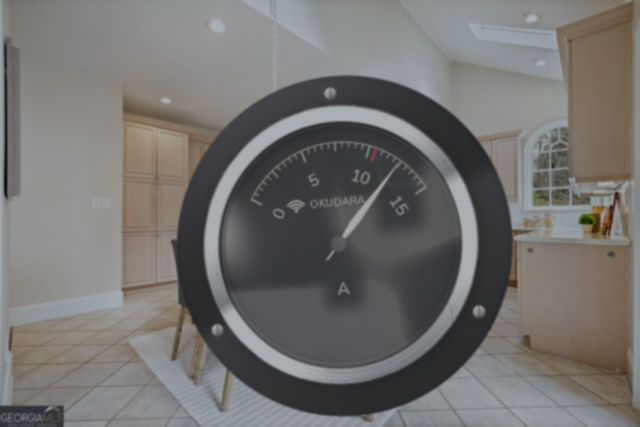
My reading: 12.5,A
